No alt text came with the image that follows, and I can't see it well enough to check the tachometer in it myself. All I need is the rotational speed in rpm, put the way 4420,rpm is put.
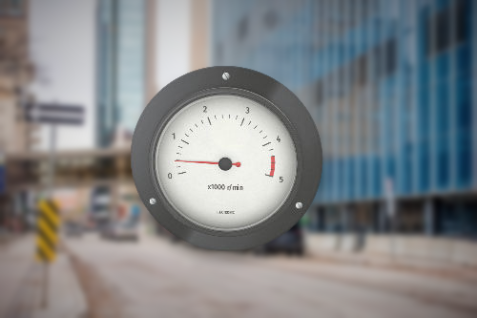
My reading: 400,rpm
